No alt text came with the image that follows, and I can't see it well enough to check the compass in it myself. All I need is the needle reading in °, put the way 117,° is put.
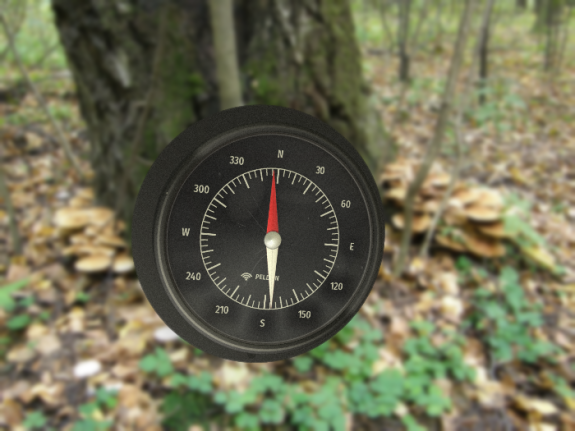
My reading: 355,°
